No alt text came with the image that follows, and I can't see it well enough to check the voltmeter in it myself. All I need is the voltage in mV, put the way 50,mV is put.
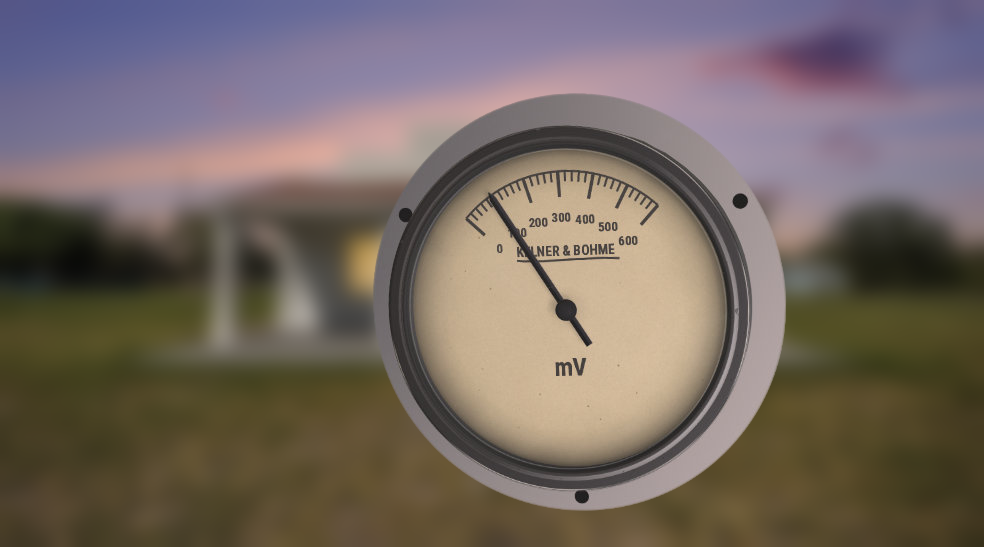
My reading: 100,mV
